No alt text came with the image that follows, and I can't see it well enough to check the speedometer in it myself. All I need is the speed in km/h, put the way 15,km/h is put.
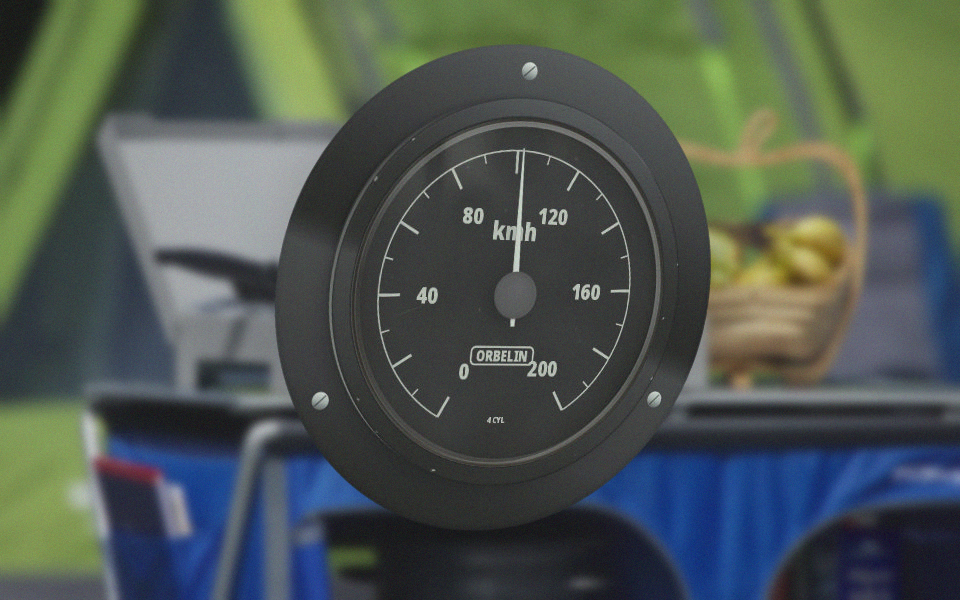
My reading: 100,km/h
